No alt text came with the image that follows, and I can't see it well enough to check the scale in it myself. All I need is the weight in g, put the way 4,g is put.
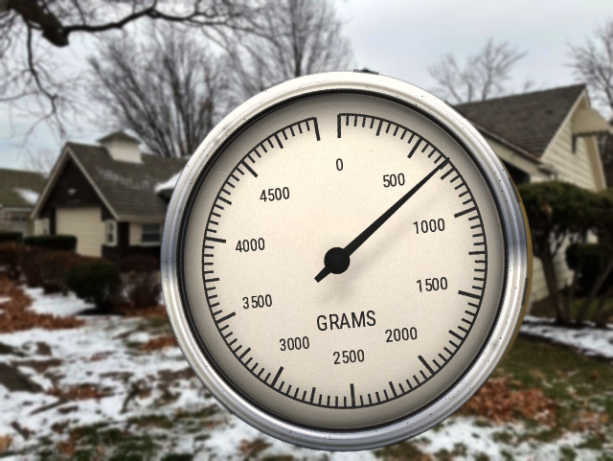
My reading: 700,g
